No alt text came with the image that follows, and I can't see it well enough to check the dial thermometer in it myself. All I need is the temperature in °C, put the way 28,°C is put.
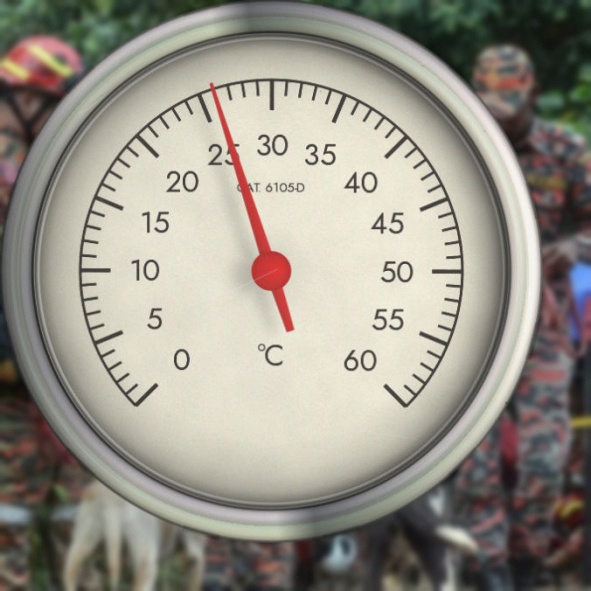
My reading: 26,°C
